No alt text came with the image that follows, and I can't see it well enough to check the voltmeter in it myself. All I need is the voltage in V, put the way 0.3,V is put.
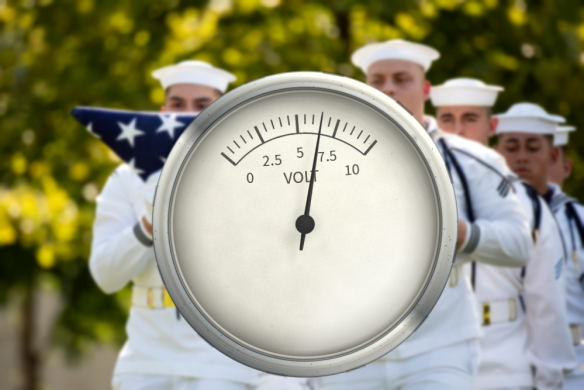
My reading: 6.5,V
